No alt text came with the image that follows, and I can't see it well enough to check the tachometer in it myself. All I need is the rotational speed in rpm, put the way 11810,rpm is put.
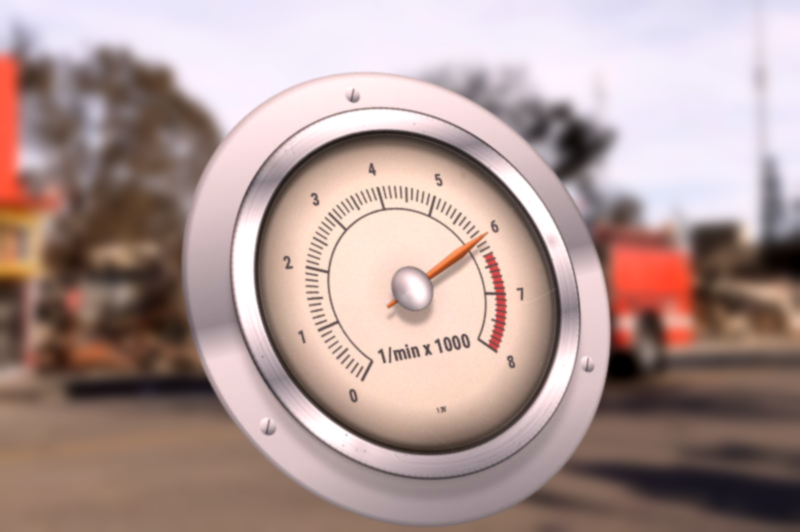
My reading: 6000,rpm
